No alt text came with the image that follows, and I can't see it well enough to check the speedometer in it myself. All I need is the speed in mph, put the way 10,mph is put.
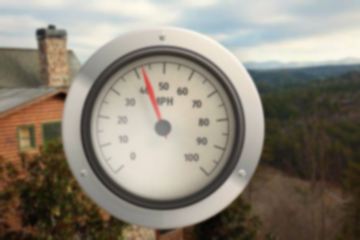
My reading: 42.5,mph
